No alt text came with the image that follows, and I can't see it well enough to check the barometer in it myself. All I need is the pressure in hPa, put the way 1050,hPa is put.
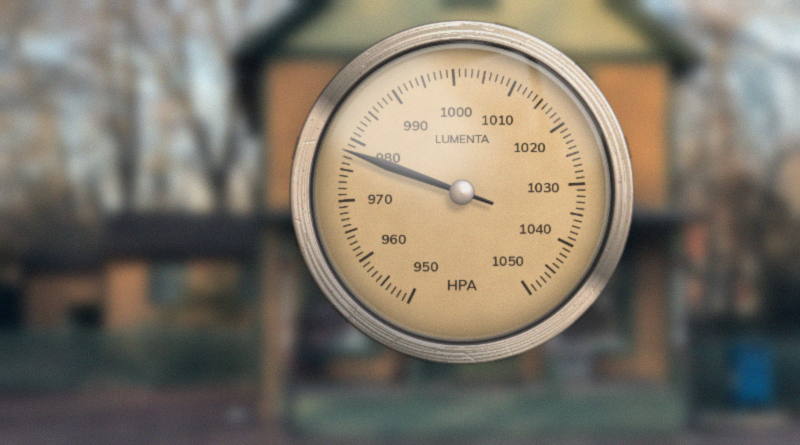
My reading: 978,hPa
